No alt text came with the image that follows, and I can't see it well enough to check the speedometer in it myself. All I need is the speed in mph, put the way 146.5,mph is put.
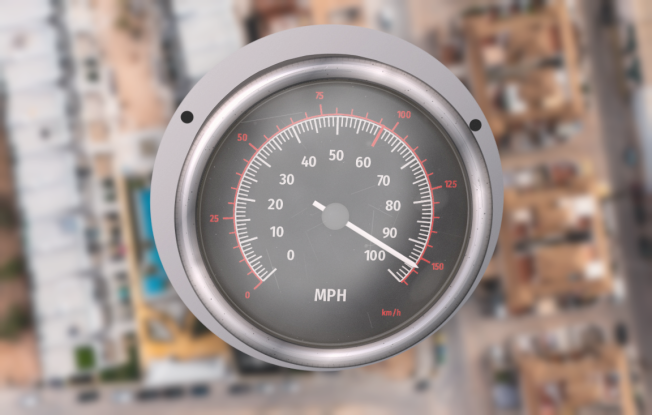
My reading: 95,mph
